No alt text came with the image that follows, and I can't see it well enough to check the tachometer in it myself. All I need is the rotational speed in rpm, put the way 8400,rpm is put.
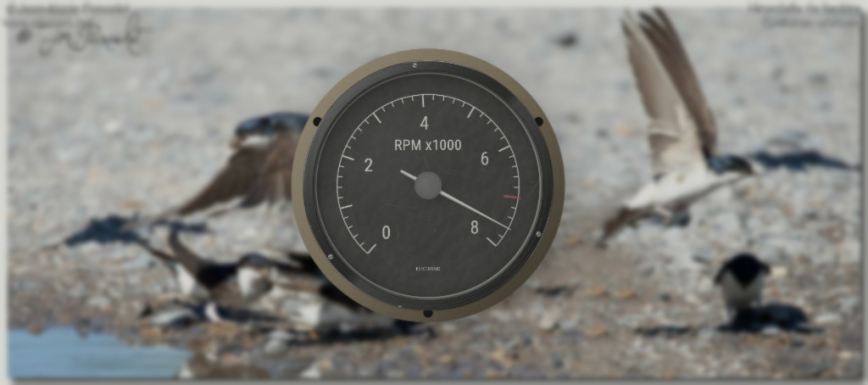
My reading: 7600,rpm
